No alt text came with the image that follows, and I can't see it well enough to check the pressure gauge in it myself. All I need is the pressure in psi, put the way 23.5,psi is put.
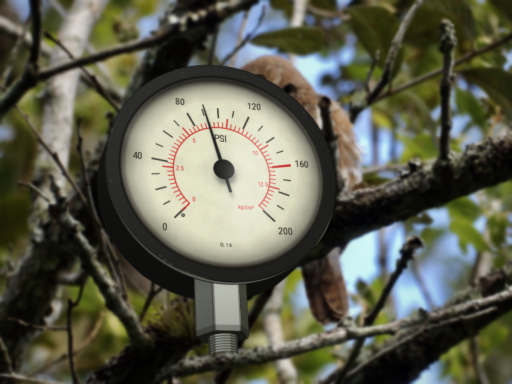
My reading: 90,psi
